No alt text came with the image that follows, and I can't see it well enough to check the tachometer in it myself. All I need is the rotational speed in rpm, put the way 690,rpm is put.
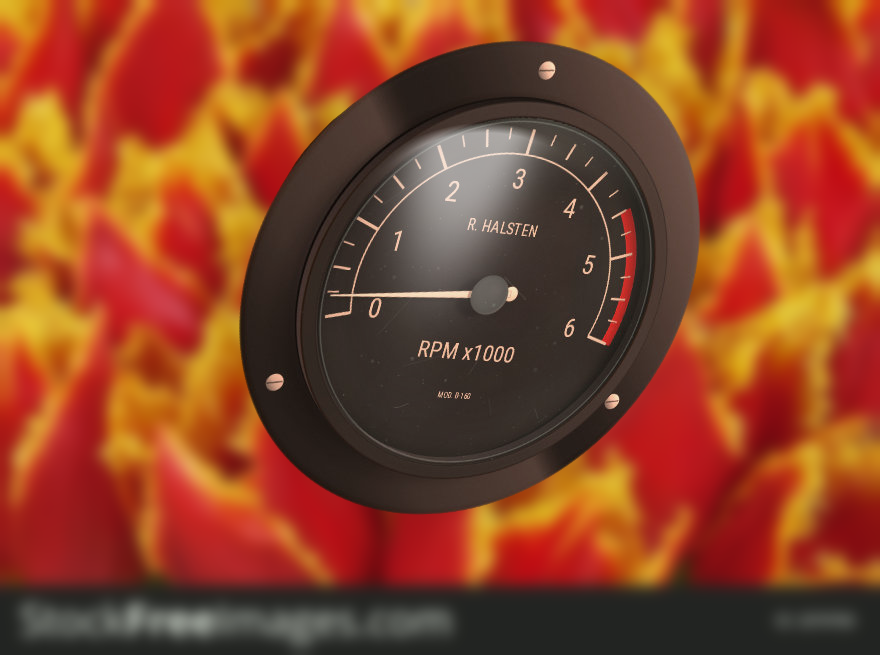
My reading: 250,rpm
